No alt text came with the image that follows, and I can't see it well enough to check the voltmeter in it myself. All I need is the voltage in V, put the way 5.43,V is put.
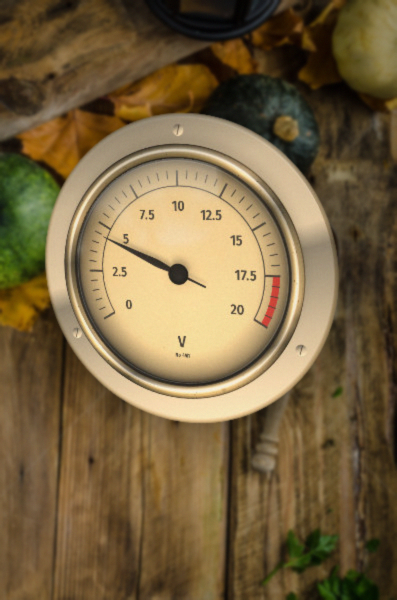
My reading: 4.5,V
